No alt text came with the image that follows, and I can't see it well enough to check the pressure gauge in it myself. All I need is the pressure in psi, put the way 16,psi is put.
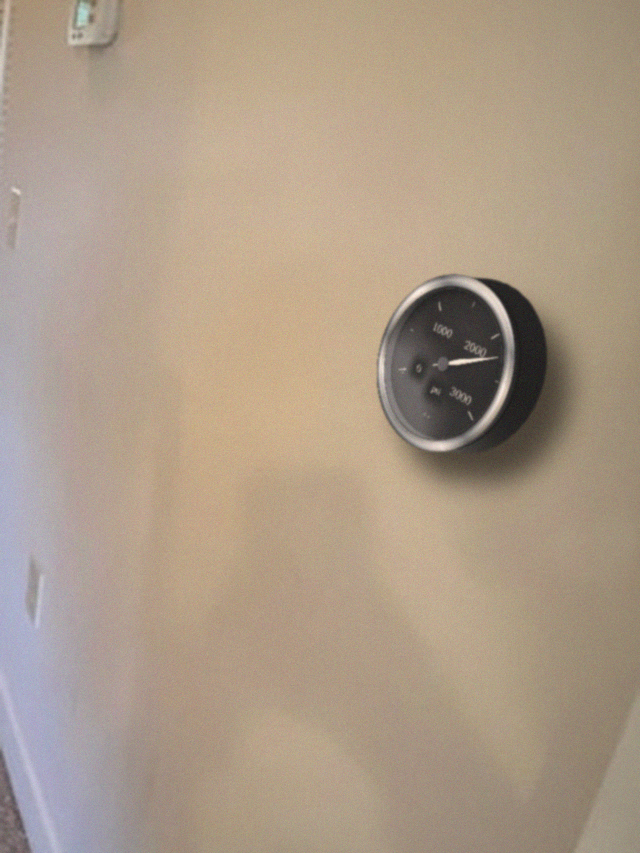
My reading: 2250,psi
